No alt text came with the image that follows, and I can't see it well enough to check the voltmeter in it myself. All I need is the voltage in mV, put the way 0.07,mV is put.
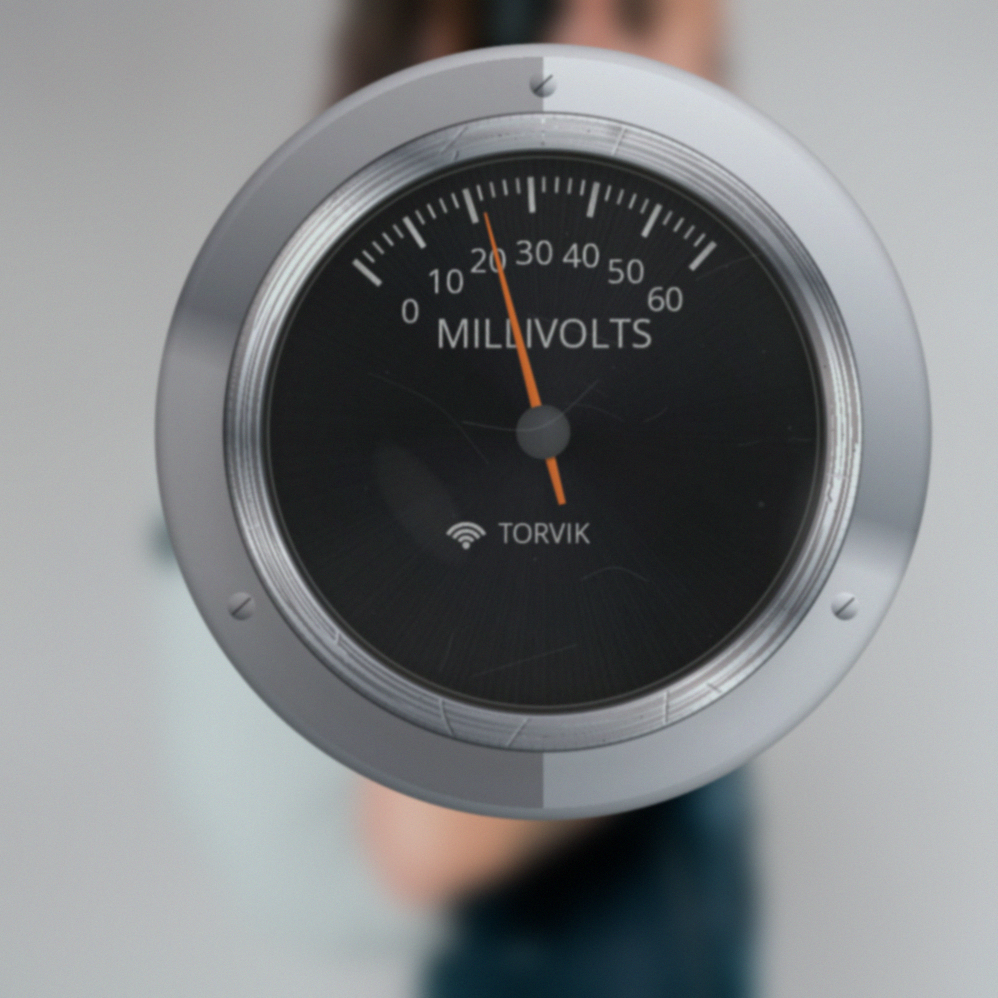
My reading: 22,mV
